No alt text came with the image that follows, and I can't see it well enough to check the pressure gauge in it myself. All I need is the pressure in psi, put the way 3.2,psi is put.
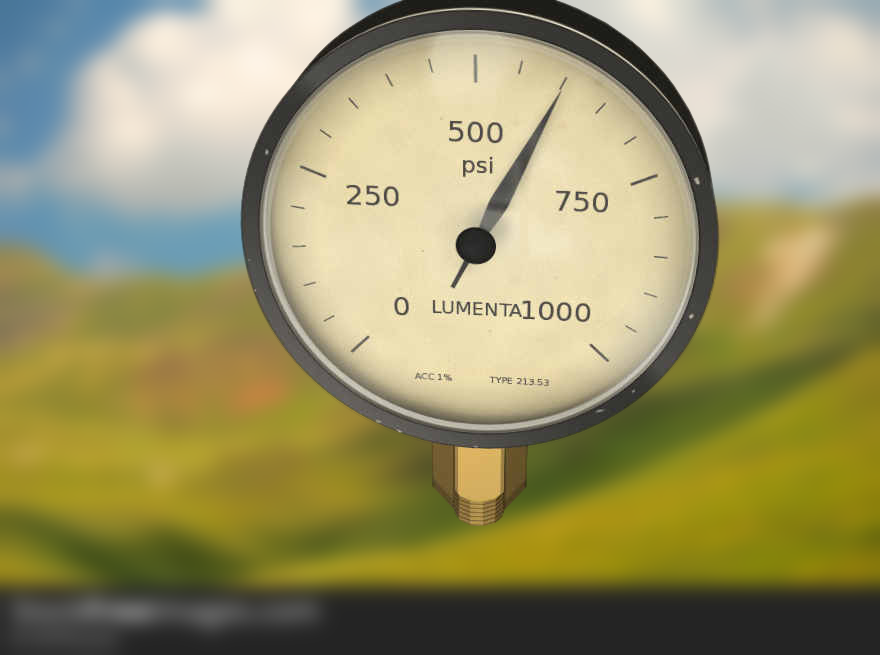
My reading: 600,psi
